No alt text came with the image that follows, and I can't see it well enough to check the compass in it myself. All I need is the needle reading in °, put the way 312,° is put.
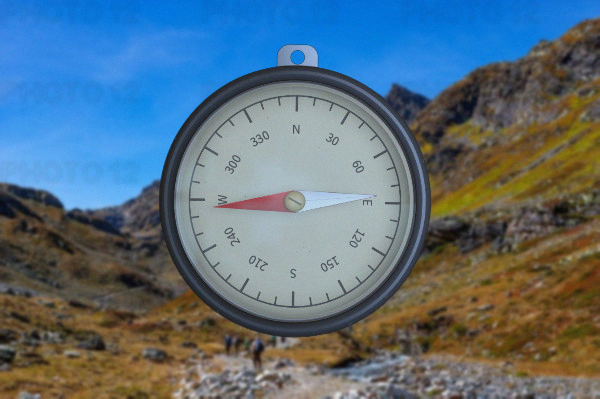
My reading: 265,°
